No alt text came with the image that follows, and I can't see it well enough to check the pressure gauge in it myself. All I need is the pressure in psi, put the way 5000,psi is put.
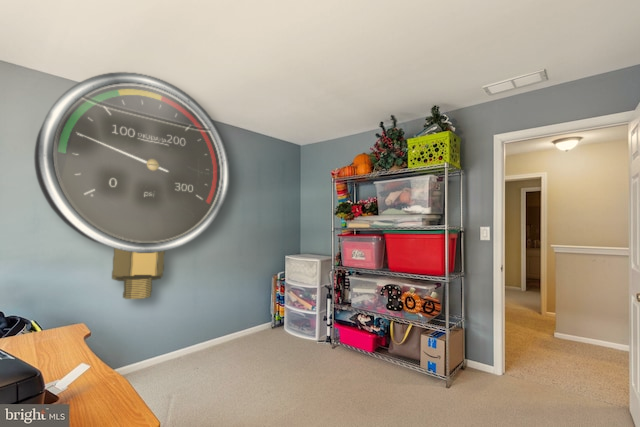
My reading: 60,psi
